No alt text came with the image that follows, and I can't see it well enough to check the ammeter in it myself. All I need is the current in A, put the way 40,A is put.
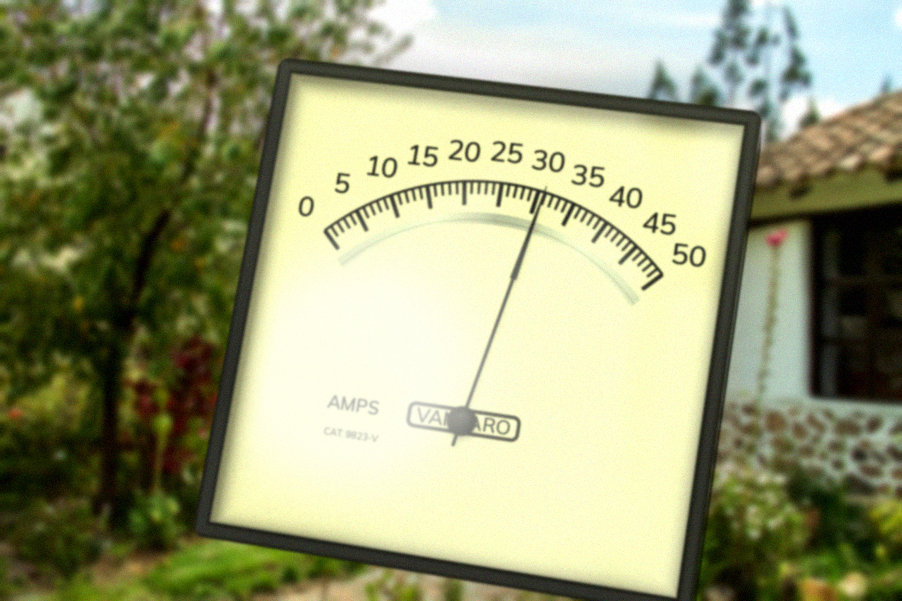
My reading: 31,A
